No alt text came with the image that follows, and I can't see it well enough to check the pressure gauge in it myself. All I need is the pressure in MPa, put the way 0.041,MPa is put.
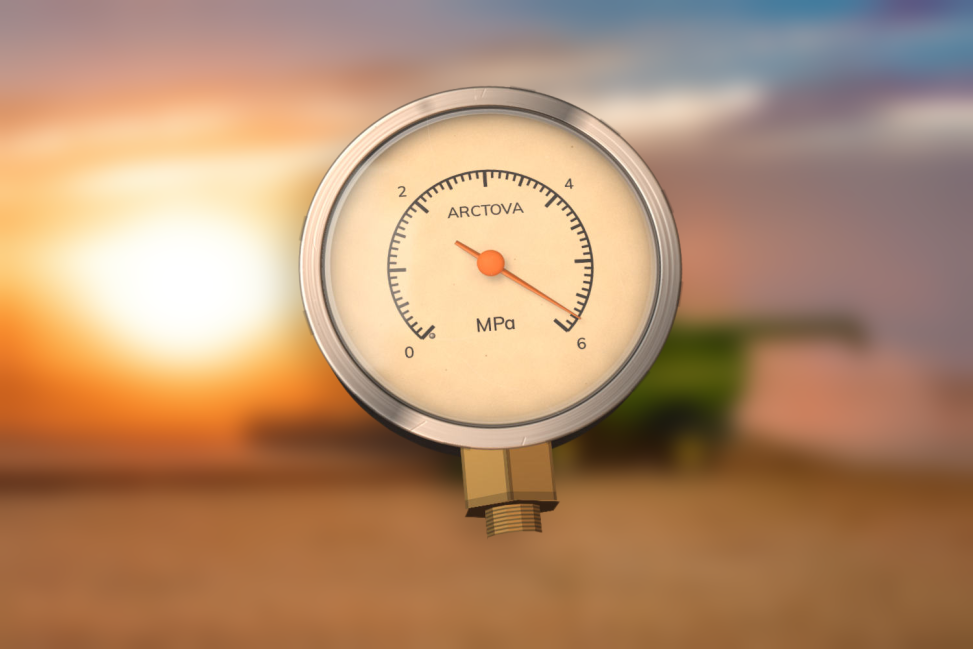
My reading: 5.8,MPa
